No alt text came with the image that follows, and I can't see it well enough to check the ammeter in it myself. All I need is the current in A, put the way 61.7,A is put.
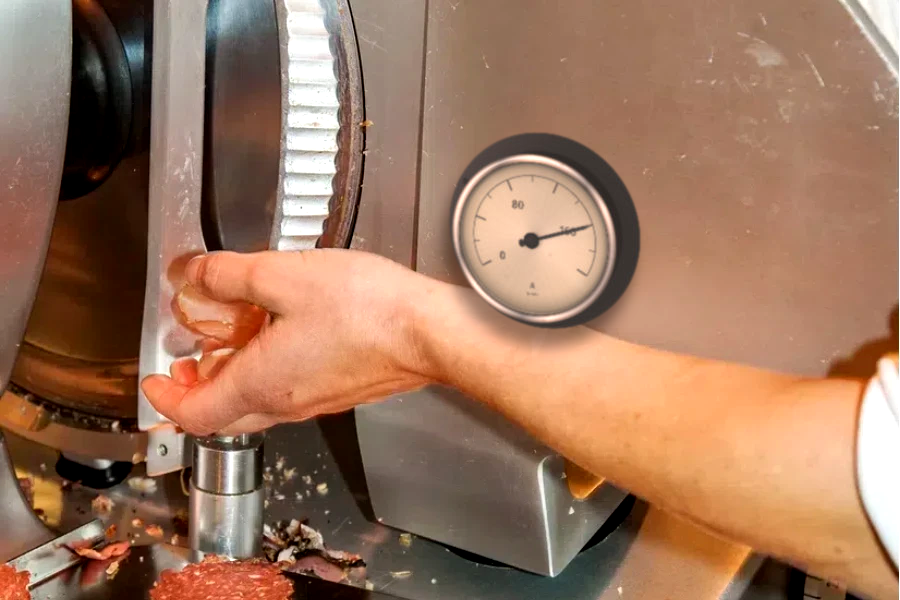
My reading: 160,A
